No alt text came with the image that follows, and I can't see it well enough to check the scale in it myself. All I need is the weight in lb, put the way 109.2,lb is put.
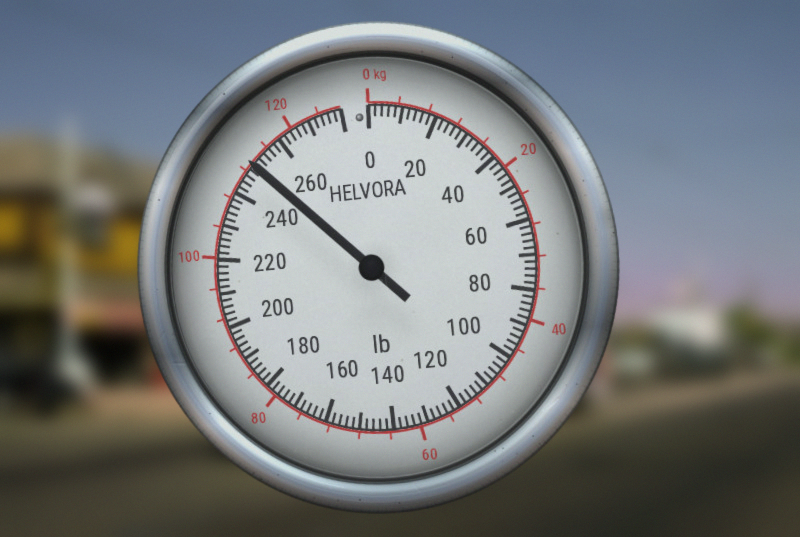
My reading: 250,lb
